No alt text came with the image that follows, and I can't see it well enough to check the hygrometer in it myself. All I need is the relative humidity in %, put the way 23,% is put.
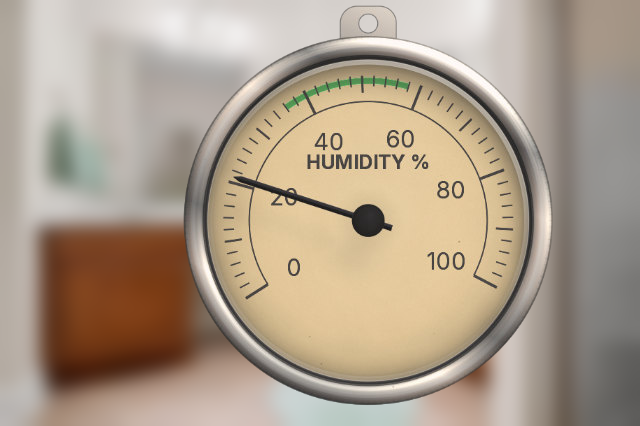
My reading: 21,%
